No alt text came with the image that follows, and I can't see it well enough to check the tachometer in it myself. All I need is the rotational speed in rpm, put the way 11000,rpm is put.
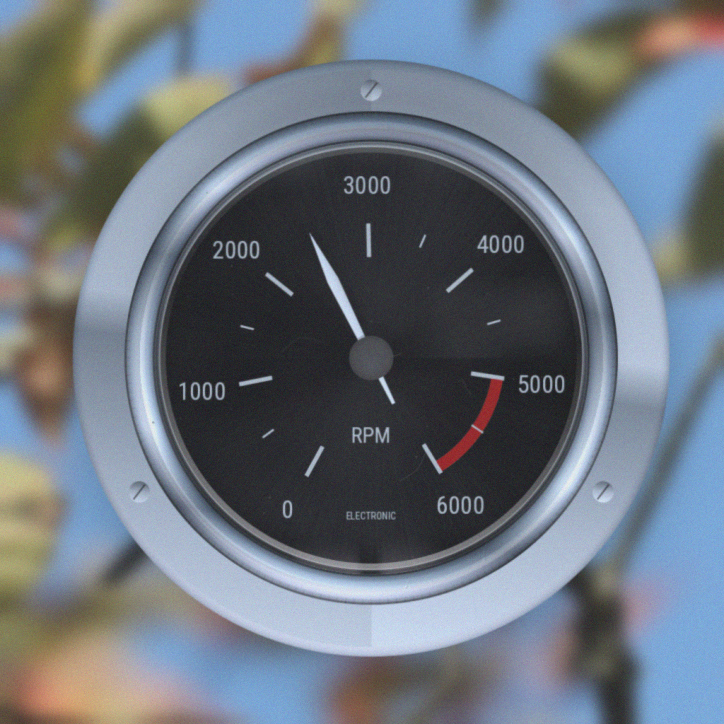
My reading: 2500,rpm
